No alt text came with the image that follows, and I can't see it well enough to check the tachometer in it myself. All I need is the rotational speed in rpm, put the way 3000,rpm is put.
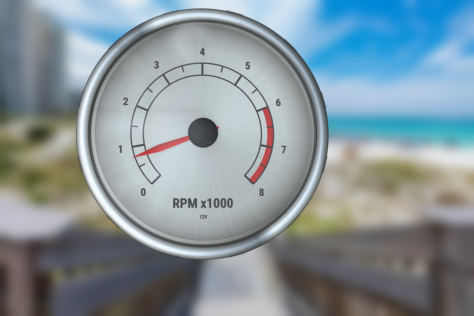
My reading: 750,rpm
